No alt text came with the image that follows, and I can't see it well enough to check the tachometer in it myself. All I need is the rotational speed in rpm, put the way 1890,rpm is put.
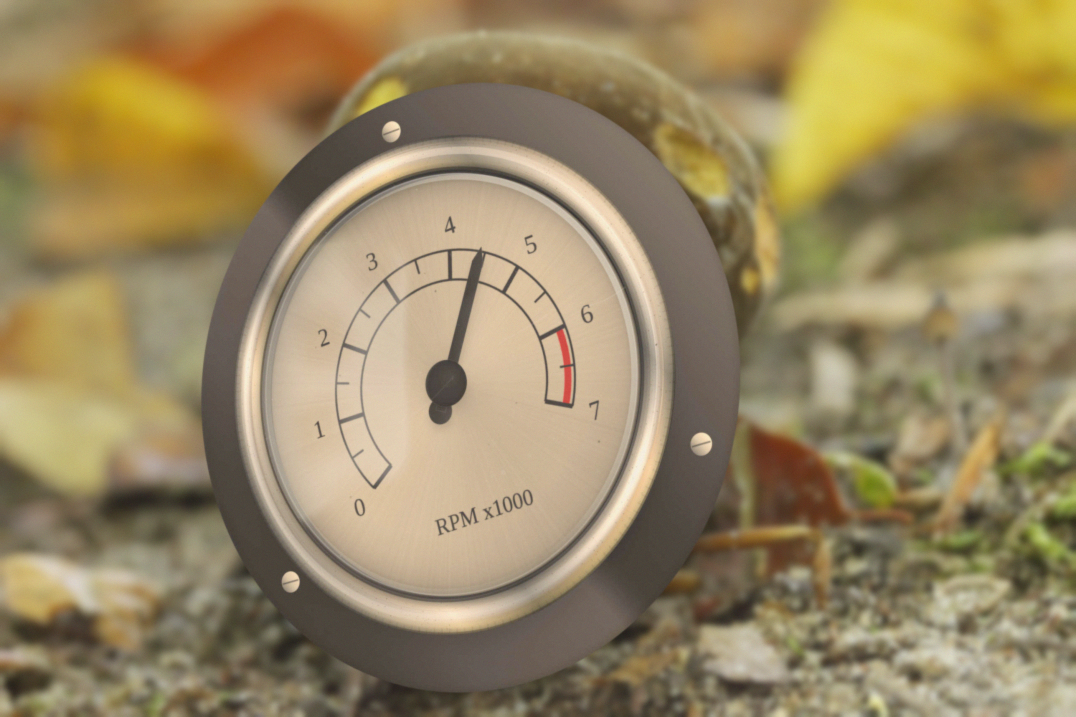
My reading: 4500,rpm
